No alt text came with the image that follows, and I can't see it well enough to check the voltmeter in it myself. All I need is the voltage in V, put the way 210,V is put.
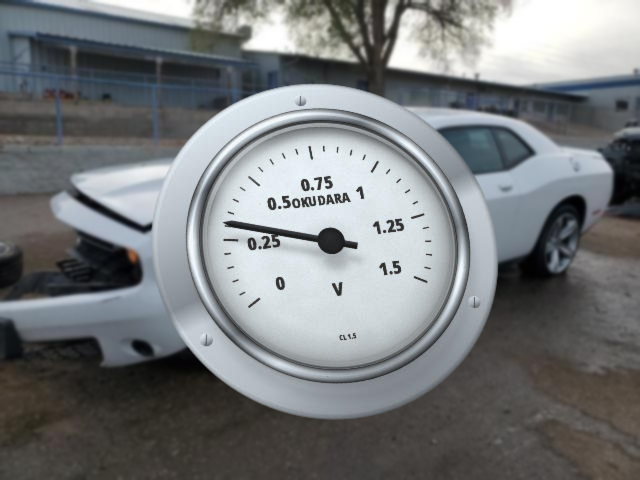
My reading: 0.3,V
